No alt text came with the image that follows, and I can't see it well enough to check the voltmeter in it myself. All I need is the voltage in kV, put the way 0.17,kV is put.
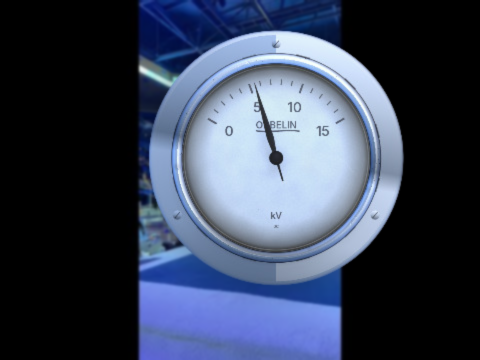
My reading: 5.5,kV
